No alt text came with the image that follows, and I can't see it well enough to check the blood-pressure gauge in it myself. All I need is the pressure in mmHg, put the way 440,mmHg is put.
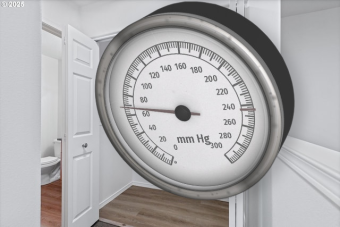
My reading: 70,mmHg
